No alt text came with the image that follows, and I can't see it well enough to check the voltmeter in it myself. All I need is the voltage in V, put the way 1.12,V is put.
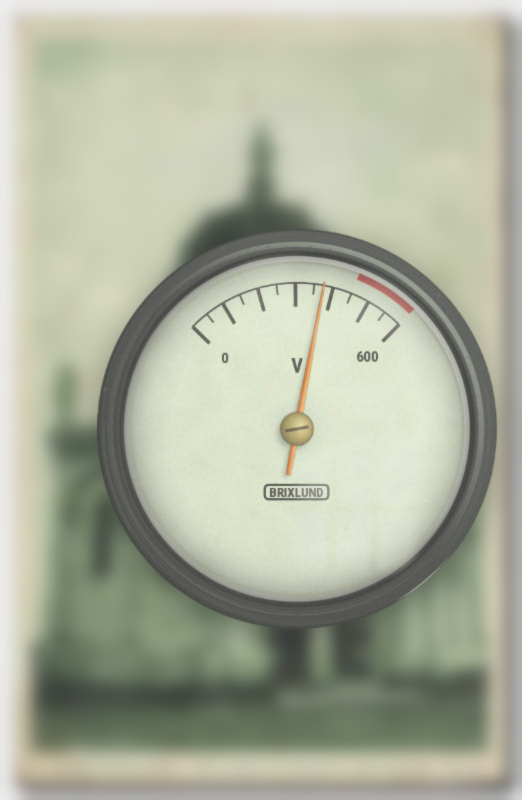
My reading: 375,V
